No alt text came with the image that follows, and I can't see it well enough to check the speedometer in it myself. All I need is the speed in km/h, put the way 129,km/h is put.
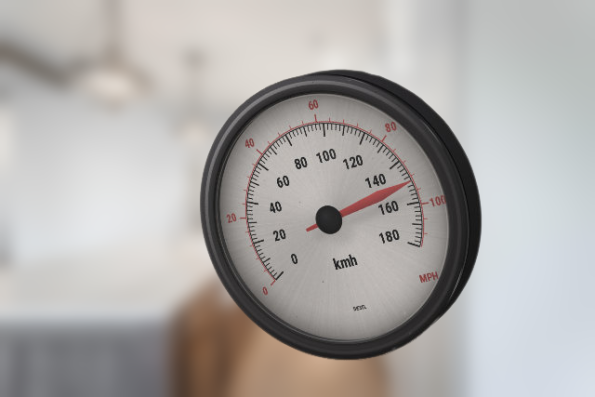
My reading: 150,km/h
